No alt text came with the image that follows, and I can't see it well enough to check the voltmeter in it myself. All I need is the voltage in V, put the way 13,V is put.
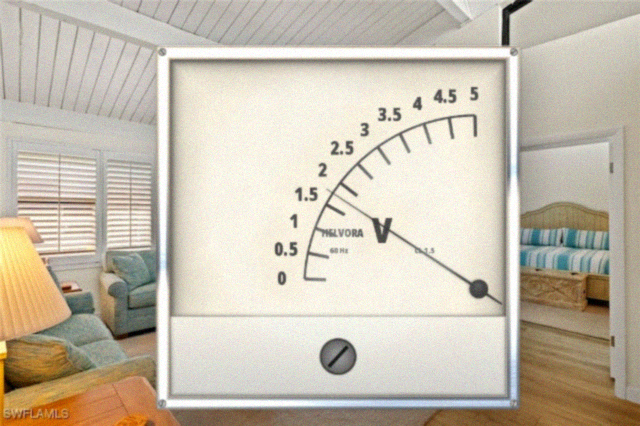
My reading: 1.75,V
